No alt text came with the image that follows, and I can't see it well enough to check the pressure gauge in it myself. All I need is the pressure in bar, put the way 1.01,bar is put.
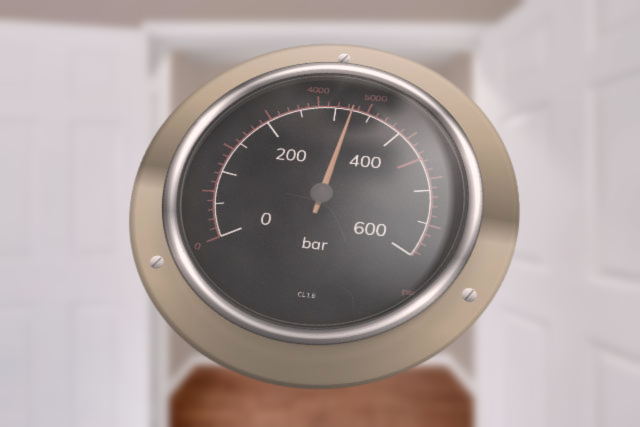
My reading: 325,bar
